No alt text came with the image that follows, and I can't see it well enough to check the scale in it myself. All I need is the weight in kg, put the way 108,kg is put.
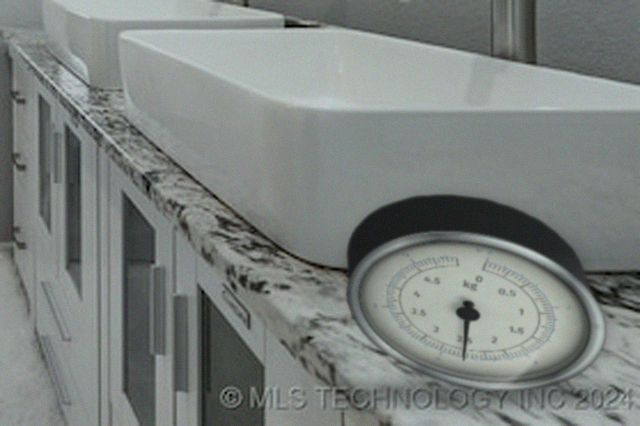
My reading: 2.5,kg
